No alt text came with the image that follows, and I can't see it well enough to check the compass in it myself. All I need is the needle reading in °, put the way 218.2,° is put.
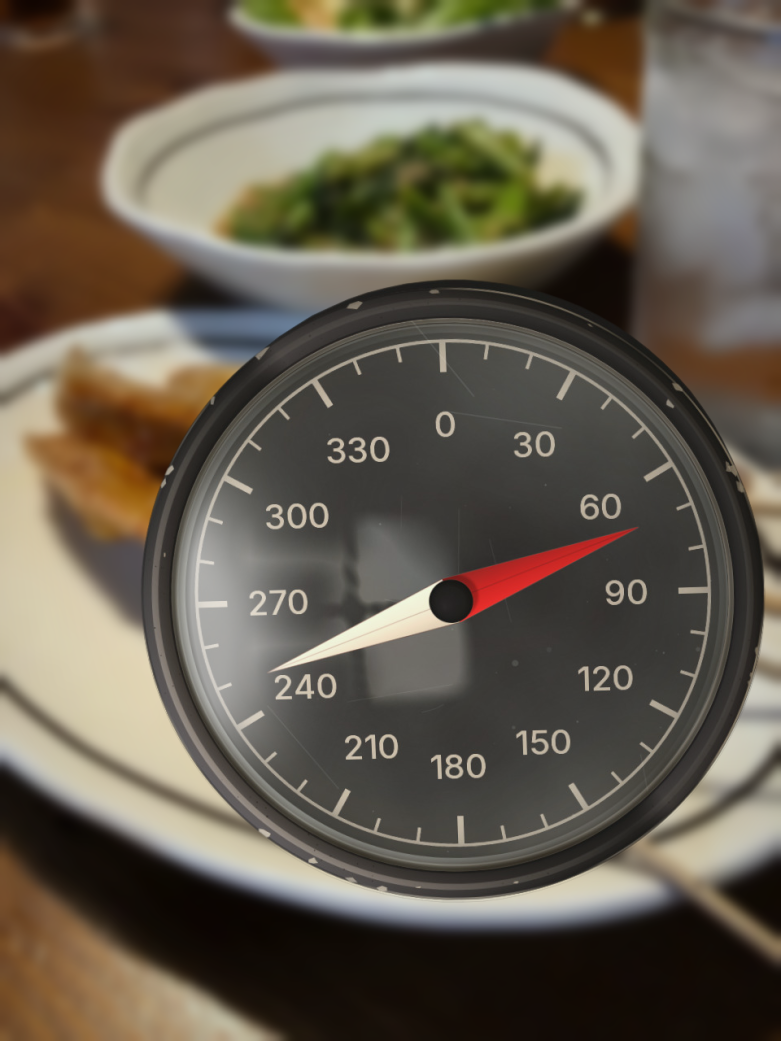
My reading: 70,°
